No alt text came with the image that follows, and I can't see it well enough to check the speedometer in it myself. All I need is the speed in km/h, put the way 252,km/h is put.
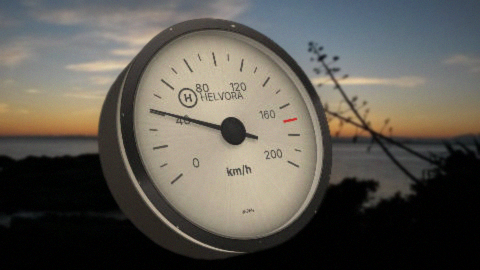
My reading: 40,km/h
